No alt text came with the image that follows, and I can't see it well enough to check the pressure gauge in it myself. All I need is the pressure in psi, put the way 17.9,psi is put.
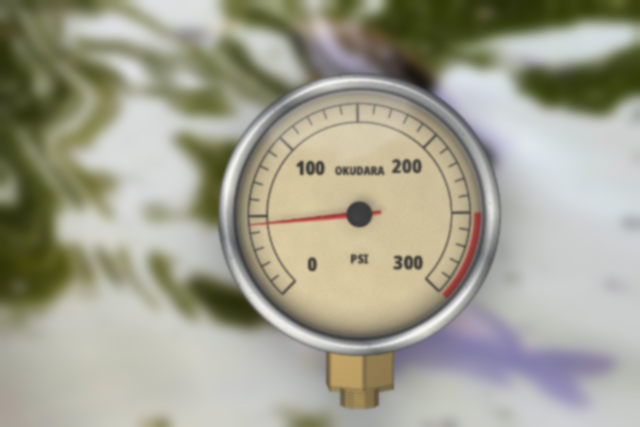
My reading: 45,psi
